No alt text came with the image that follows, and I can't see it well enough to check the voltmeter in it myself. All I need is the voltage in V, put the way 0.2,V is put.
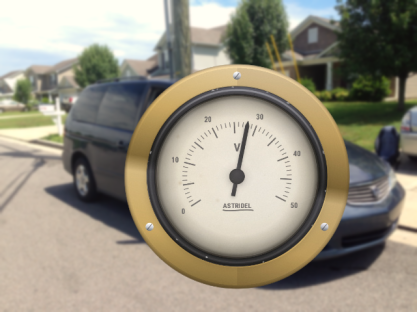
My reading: 28,V
